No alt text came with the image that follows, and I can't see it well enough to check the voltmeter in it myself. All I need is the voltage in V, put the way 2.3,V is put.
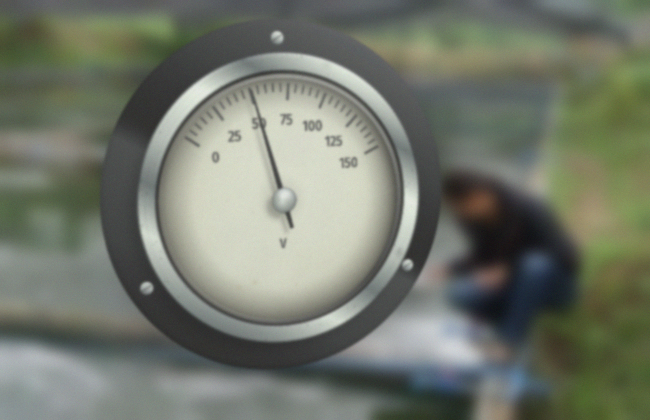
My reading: 50,V
